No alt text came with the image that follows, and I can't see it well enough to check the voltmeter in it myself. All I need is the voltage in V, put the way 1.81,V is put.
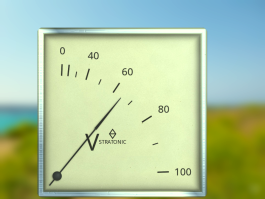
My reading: 65,V
